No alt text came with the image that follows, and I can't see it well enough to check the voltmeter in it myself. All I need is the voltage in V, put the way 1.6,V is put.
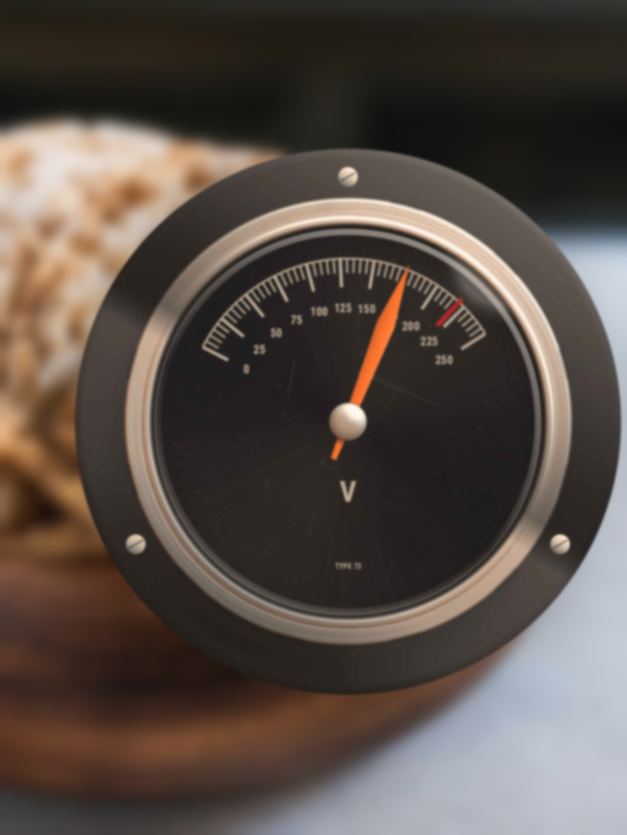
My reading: 175,V
